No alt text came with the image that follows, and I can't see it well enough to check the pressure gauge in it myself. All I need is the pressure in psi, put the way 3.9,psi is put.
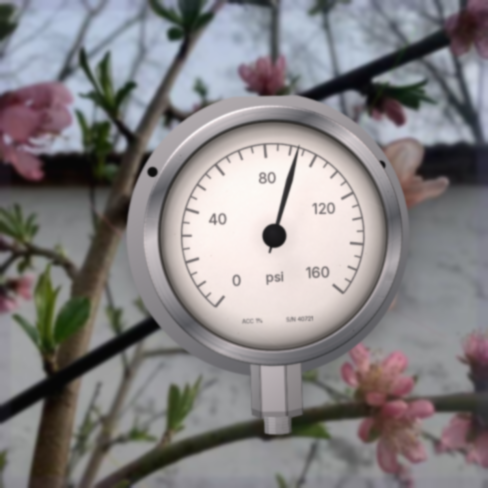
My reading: 92.5,psi
